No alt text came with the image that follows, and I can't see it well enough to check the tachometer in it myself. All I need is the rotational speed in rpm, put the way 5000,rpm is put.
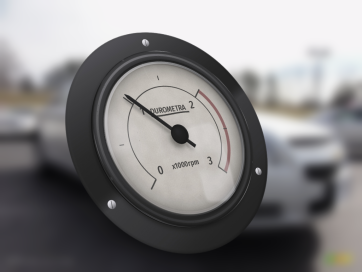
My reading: 1000,rpm
